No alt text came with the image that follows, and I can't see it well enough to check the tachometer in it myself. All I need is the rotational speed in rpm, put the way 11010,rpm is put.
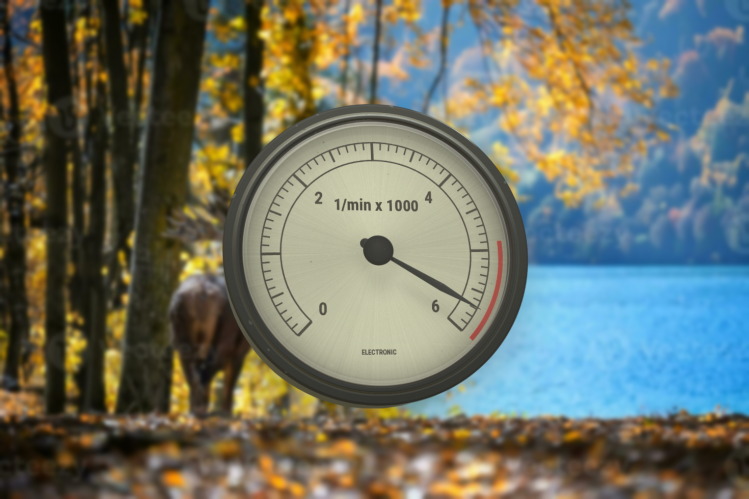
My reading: 5700,rpm
